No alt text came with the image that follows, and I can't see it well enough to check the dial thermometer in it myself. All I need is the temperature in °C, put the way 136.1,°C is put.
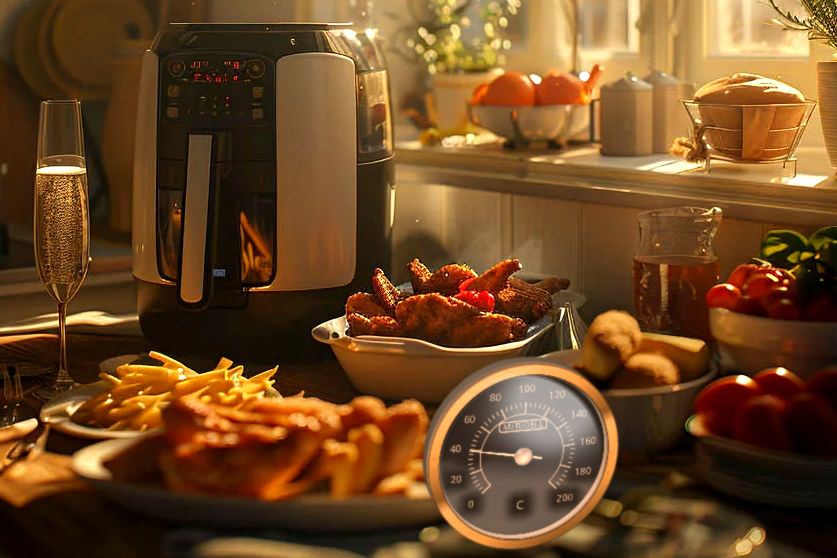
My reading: 40,°C
